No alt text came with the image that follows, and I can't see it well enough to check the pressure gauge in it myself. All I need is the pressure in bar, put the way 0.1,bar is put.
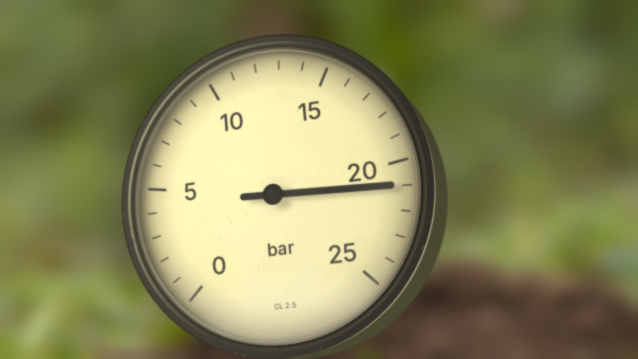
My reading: 21,bar
